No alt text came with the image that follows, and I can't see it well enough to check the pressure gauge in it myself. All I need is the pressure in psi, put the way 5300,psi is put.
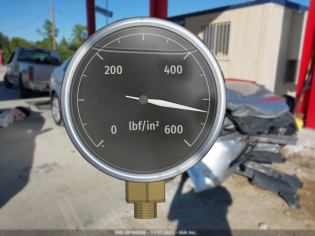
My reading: 525,psi
